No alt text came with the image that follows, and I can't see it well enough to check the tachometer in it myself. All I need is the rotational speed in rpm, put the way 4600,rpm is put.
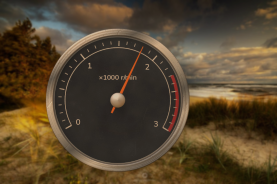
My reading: 1800,rpm
